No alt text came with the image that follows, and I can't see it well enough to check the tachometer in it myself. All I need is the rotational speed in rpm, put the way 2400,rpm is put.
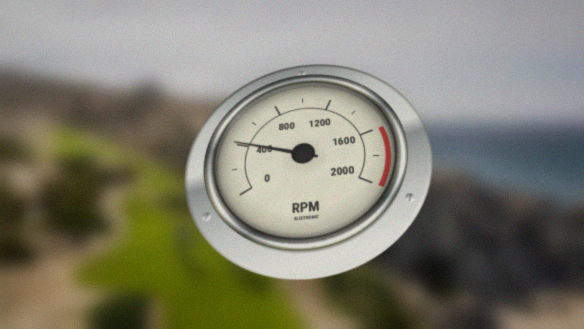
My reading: 400,rpm
